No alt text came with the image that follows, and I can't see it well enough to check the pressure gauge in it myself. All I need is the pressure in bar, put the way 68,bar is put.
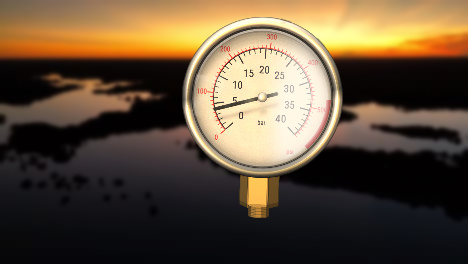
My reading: 4,bar
